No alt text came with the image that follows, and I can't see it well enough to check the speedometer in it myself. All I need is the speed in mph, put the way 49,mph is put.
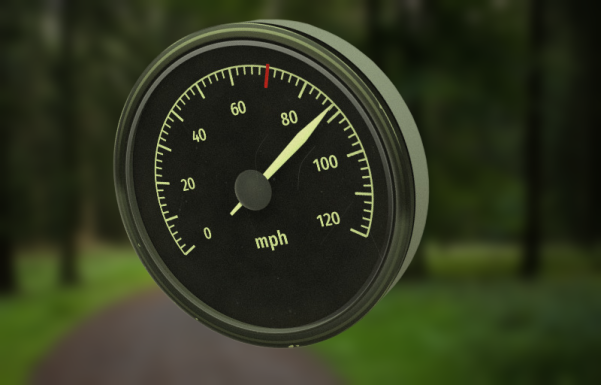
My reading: 88,mph
